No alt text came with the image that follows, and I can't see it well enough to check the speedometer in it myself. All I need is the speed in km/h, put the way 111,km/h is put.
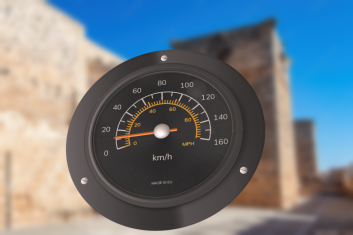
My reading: 10,km/h
